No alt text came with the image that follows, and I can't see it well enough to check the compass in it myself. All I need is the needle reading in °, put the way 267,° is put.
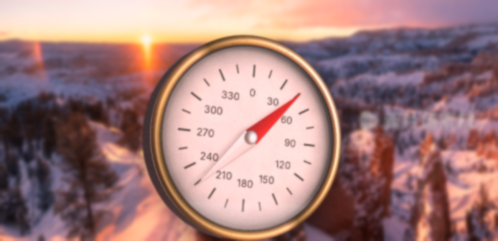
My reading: 45,°
